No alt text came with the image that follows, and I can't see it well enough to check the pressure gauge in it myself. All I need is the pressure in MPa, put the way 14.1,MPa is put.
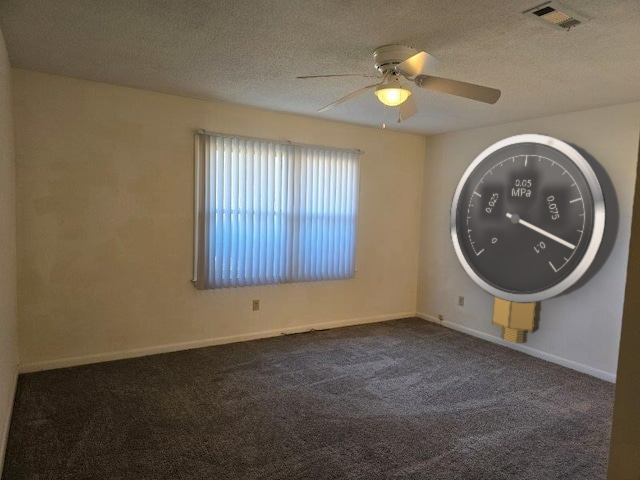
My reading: 0.09,MPa
